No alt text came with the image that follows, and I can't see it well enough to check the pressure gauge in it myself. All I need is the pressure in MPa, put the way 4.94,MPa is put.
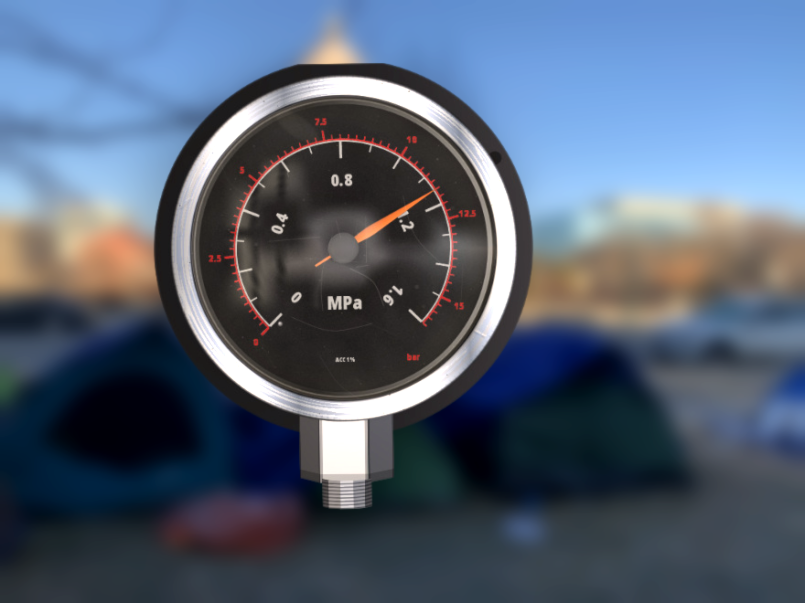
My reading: 1.15,MPa
